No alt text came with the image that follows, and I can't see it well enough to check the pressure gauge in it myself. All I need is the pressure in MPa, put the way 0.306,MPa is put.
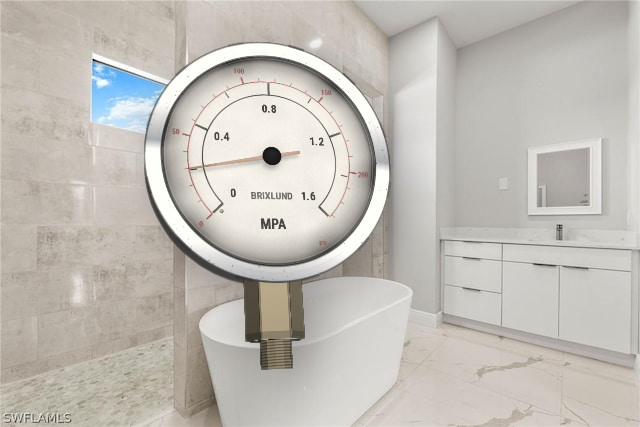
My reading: 0.2,MPa
